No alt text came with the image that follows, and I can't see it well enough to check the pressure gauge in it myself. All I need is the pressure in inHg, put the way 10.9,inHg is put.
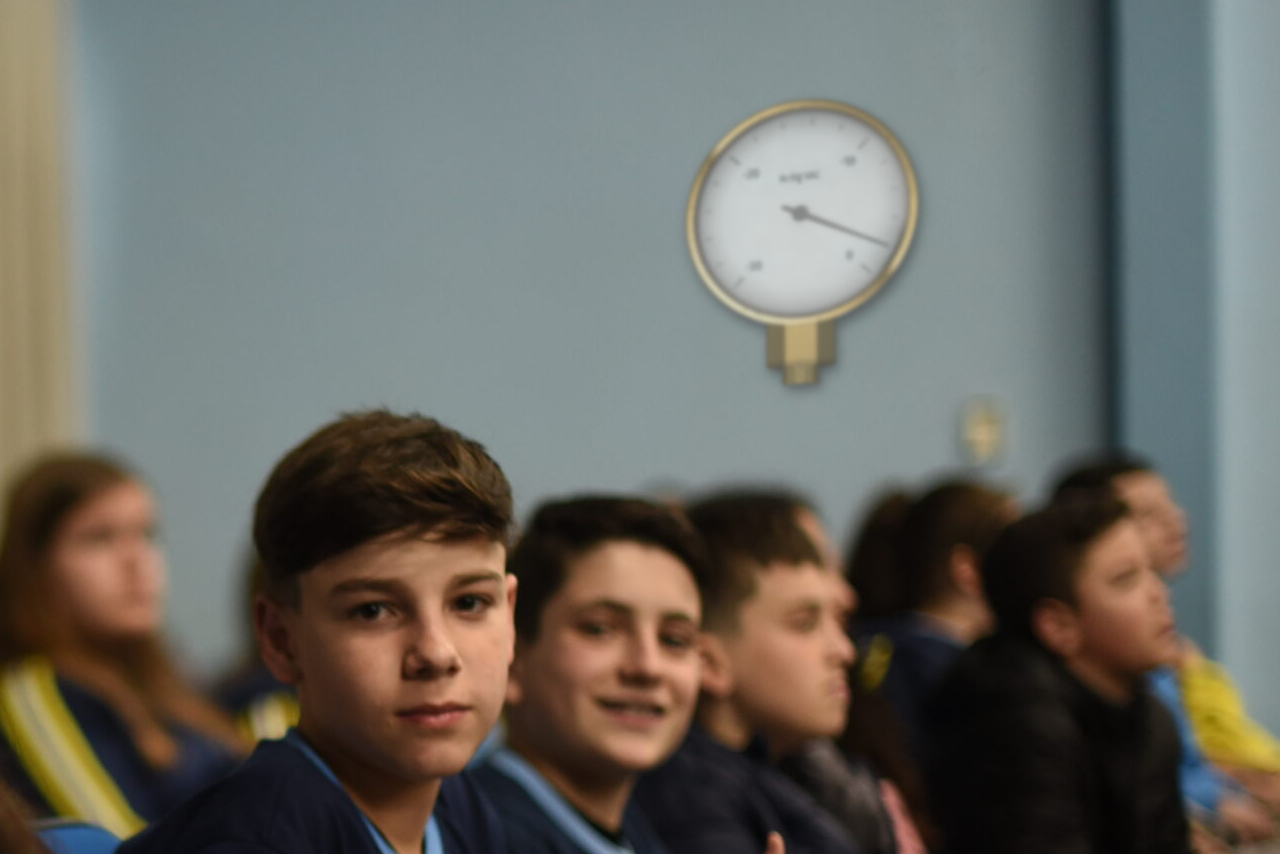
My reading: -2,inHg
